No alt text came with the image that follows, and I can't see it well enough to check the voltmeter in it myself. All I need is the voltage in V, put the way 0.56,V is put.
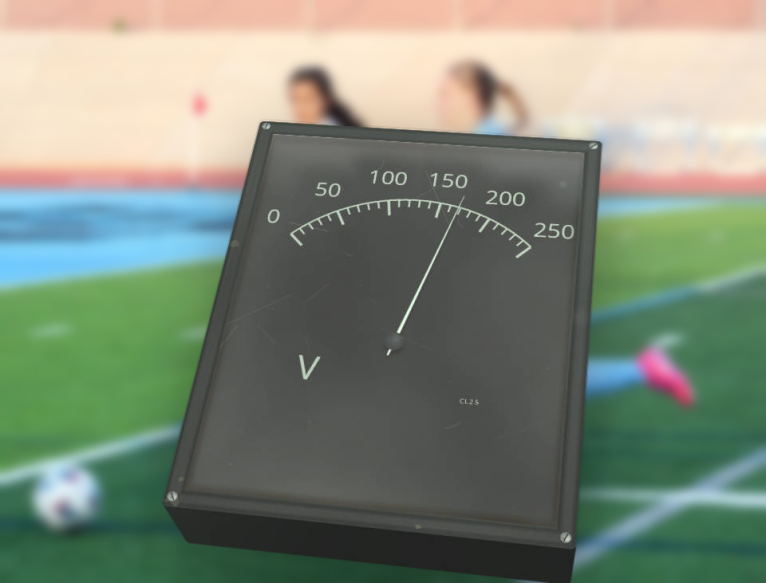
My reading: 170,V
